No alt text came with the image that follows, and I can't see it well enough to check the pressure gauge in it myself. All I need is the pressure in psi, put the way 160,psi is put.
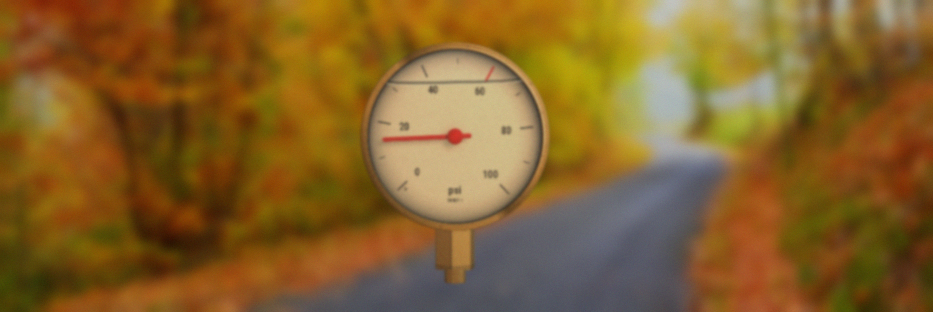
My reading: 15,psi
